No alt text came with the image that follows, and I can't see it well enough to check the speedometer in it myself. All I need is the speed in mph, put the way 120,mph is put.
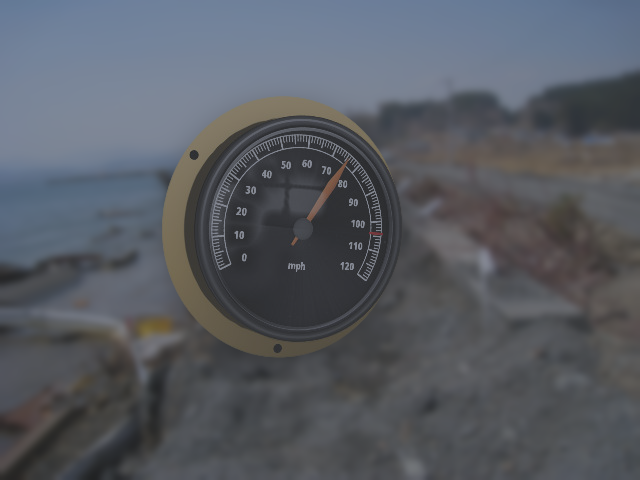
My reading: 75,mph
